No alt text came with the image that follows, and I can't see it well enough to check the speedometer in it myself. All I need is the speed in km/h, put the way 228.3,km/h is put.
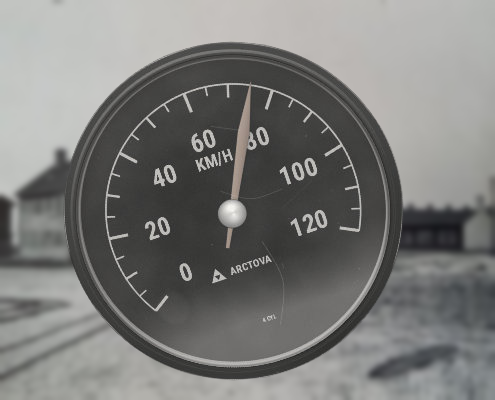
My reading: 75,km/h
